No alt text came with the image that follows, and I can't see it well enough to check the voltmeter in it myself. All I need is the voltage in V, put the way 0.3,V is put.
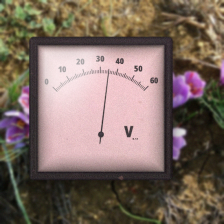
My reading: 35,V
